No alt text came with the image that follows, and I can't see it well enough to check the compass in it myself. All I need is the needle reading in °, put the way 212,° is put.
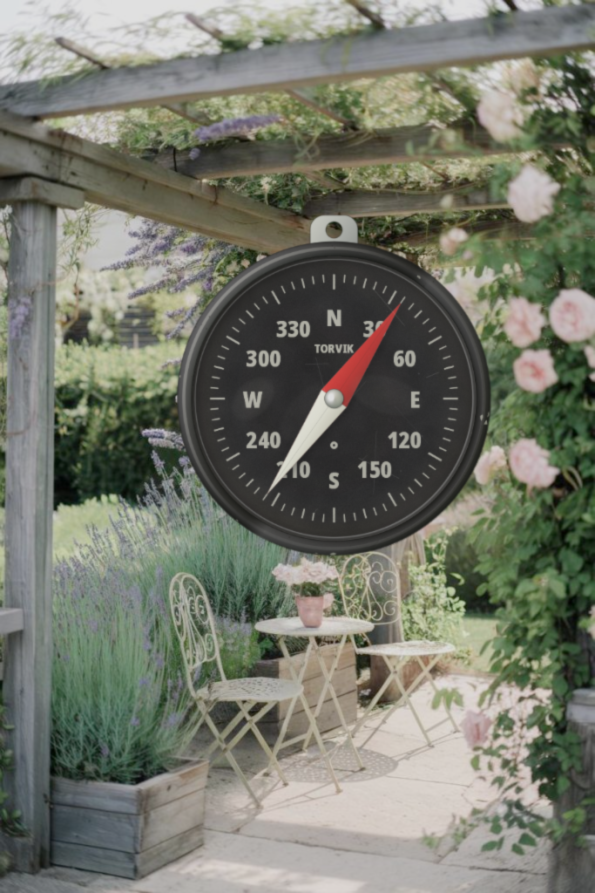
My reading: 35,°
